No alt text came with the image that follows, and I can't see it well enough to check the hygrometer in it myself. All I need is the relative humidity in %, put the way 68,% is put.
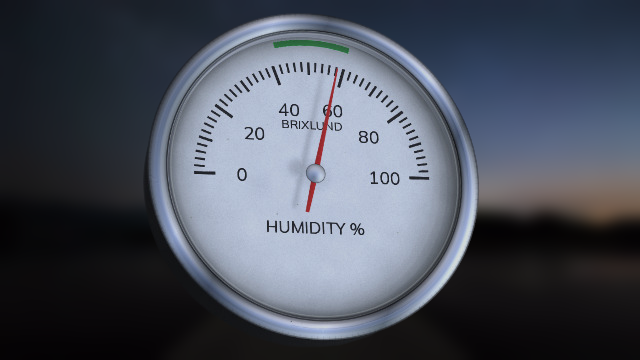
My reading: 58,%
